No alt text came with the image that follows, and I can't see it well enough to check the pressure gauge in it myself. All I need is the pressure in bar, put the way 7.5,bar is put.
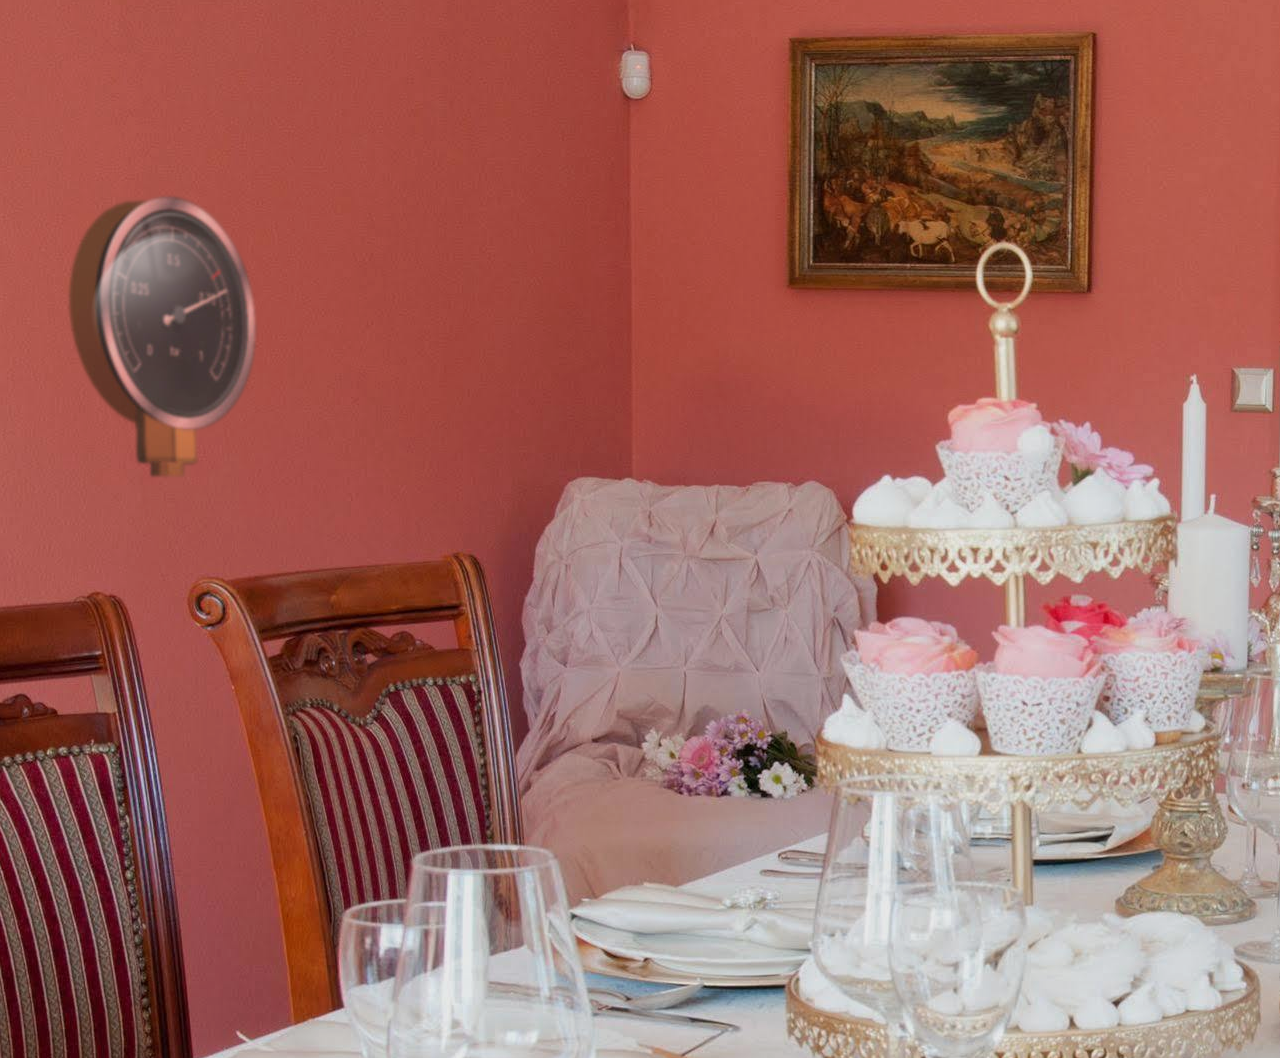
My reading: 0.75,bar
